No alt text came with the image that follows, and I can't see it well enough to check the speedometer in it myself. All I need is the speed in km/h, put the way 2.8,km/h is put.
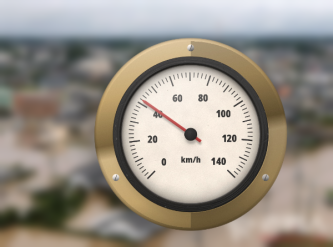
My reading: 42,km/h
